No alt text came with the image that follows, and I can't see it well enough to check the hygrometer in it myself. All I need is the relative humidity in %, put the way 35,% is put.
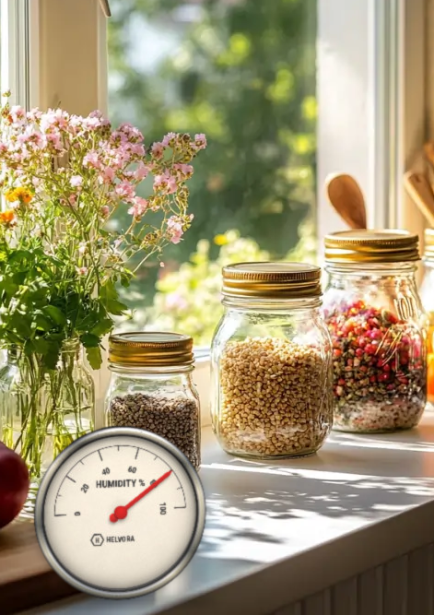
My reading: 80,%
